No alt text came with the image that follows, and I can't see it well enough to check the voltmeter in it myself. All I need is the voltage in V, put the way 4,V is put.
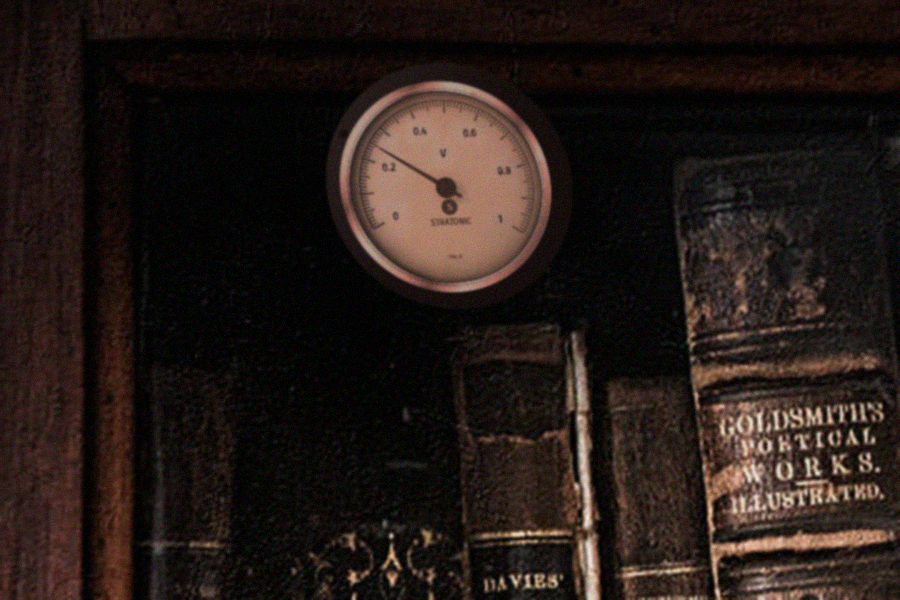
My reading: 0.25,V
